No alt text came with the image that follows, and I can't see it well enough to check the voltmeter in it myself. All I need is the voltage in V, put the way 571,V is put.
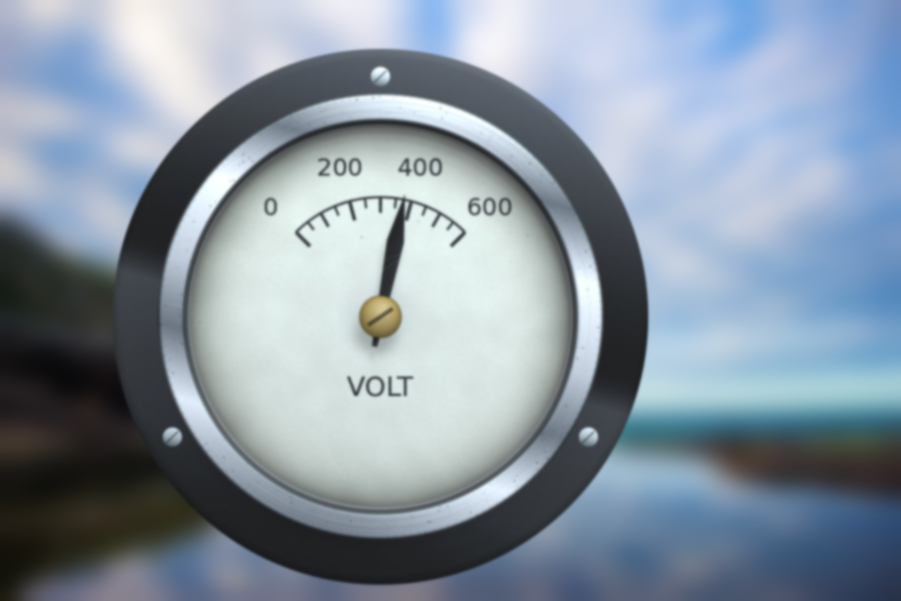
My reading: 375,V
